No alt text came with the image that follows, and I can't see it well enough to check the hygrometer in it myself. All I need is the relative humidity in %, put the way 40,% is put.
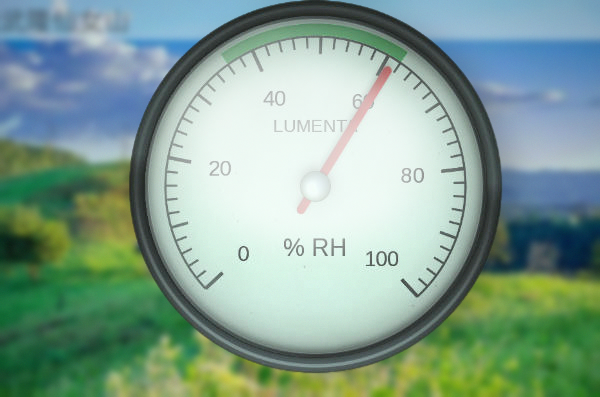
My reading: 61,%
